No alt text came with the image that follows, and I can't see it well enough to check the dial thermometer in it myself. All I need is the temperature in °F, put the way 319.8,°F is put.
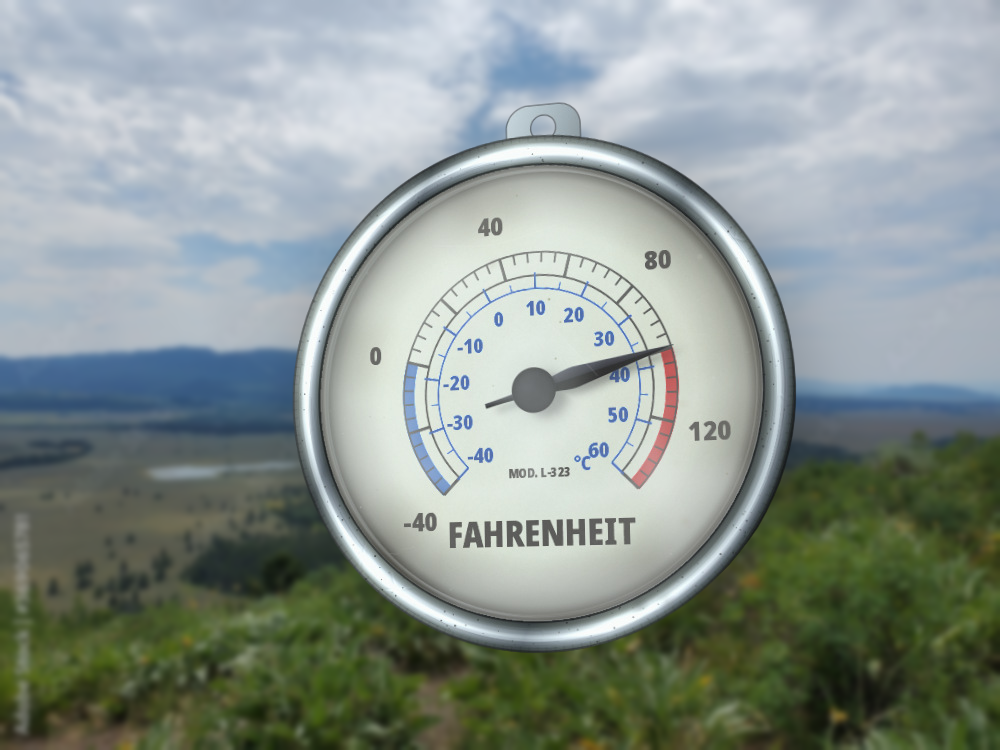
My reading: 100,°F
